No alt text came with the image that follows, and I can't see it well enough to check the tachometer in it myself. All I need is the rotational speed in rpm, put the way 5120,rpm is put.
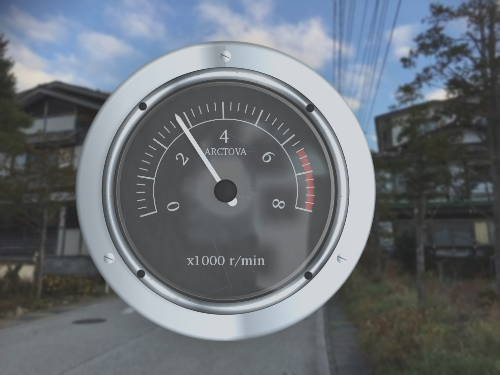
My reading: 2800,rpm
